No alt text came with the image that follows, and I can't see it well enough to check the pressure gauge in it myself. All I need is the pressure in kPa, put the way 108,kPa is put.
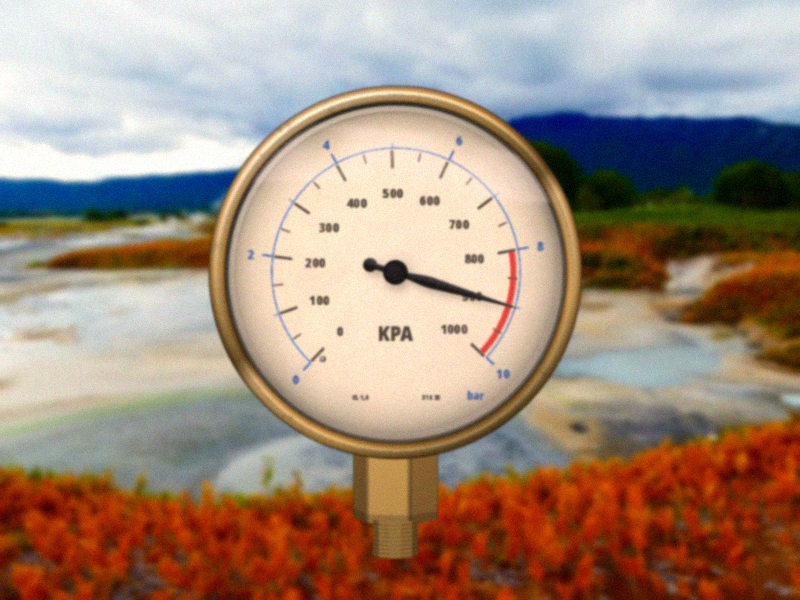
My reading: 900,kPa
